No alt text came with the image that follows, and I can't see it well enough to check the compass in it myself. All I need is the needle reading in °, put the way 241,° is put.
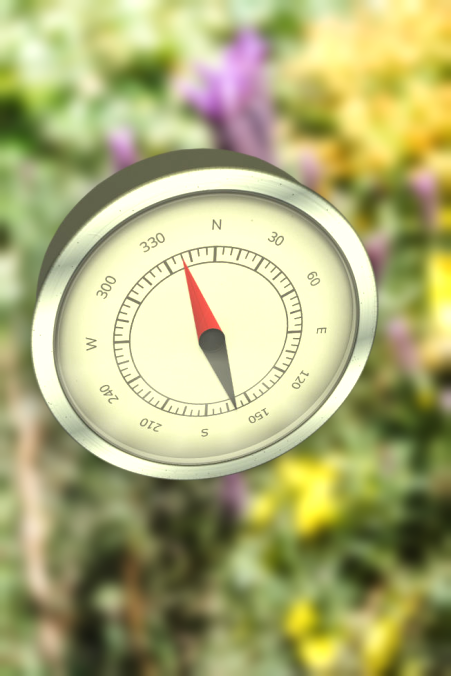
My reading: 340,°
